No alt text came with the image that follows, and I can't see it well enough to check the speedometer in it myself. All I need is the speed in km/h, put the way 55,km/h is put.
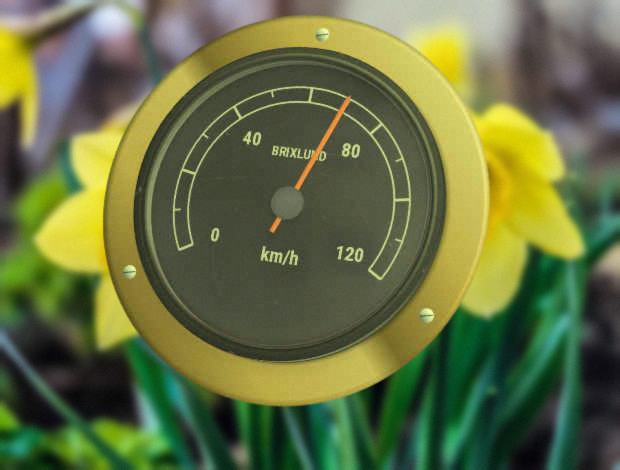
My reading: 70,km/h
